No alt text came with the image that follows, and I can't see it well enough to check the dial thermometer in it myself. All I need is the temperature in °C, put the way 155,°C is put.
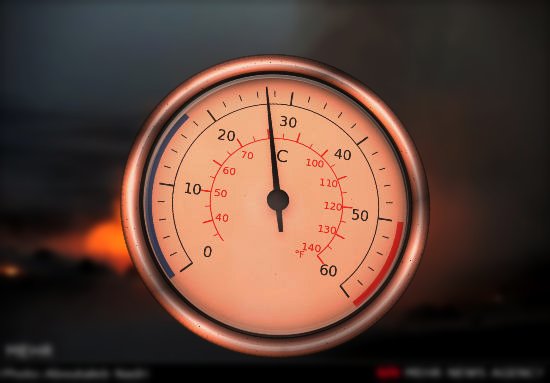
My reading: 27,°C
